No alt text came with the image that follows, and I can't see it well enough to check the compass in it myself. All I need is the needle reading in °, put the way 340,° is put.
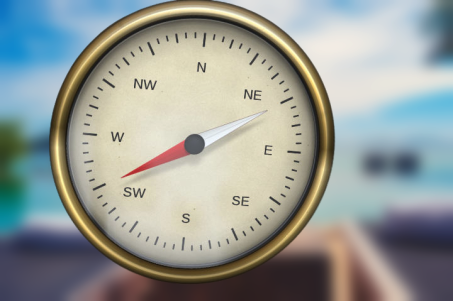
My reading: 240,°
